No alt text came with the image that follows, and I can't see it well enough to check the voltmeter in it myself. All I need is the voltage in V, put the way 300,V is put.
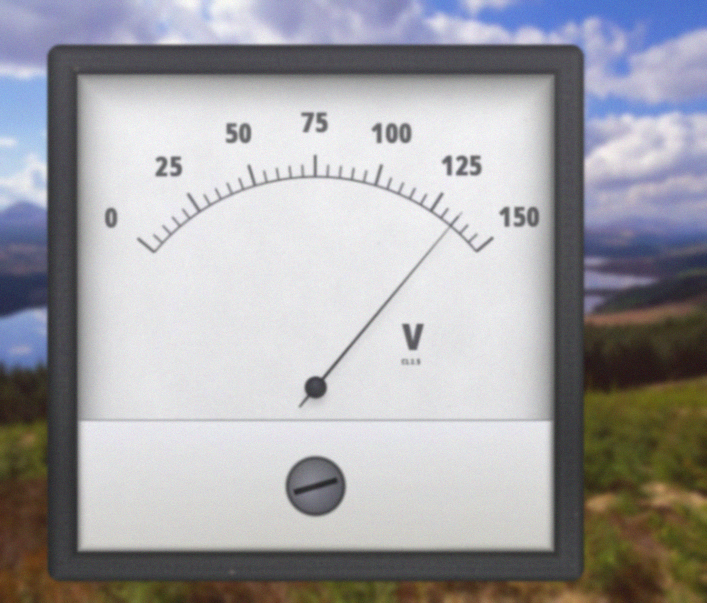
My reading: 135,V
